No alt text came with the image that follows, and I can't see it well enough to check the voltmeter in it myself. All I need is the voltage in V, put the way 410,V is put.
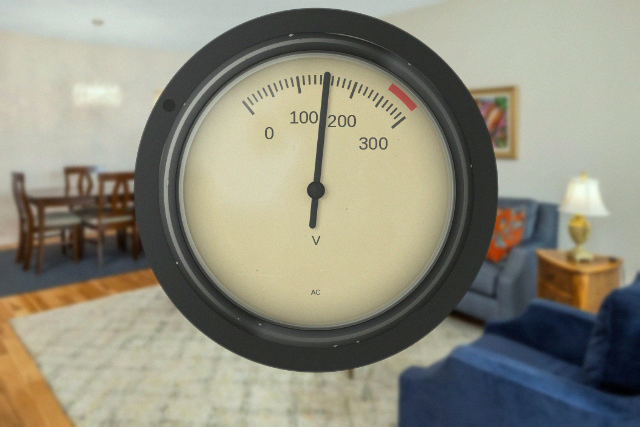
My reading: 150,V
